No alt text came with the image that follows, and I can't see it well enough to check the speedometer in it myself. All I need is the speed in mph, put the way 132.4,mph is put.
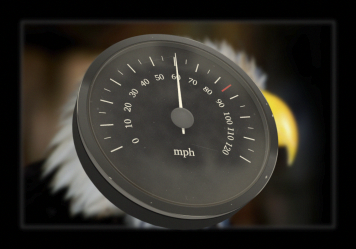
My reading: 60,mph
